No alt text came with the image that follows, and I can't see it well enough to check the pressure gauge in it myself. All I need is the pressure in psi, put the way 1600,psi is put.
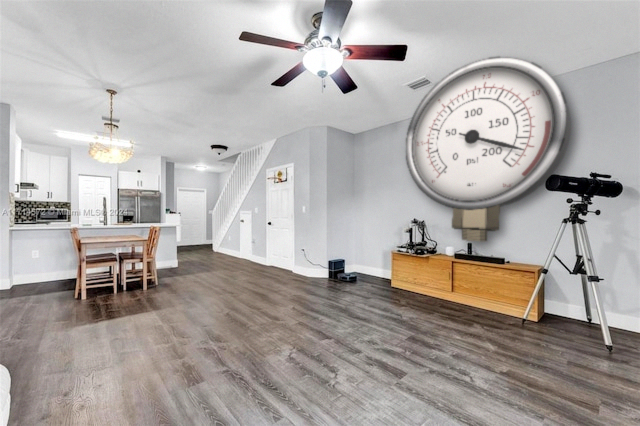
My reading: 185,psi
